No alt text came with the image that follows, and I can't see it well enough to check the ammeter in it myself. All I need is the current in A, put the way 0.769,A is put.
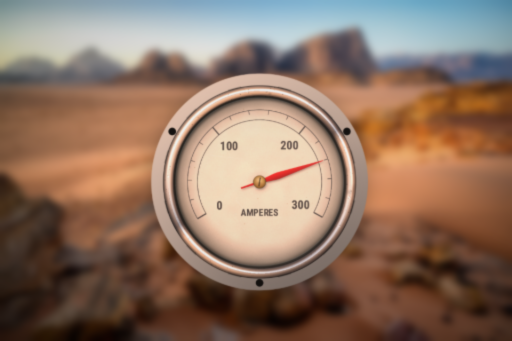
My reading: 240,A
